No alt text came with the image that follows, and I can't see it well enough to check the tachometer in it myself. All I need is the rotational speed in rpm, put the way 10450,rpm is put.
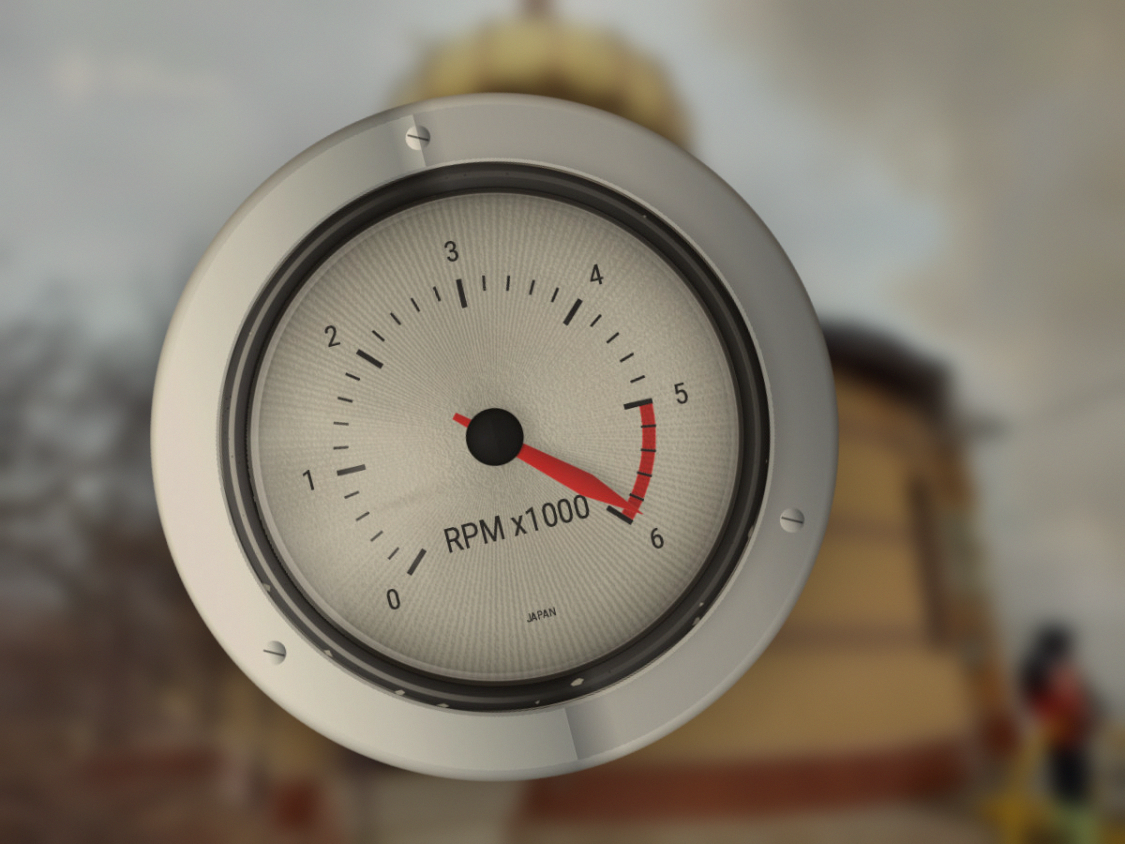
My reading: 5900,rpm
